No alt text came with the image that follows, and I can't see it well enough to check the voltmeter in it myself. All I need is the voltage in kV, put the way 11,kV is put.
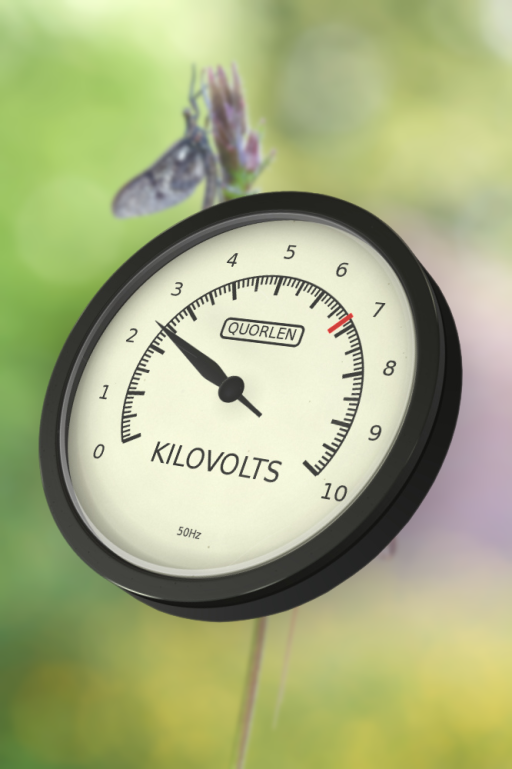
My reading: 2.4,kV
